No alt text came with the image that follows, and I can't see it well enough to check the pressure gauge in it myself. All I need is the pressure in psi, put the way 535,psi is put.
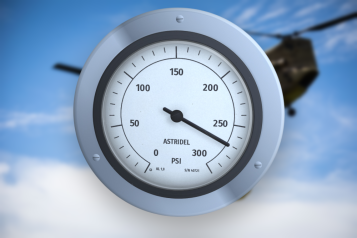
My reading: 270,psi
